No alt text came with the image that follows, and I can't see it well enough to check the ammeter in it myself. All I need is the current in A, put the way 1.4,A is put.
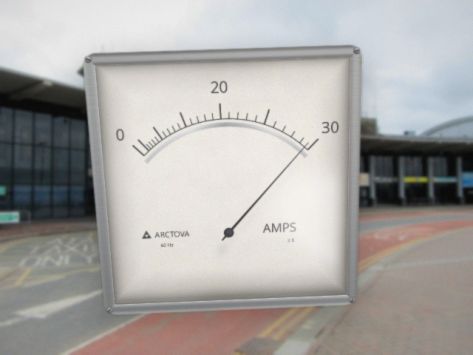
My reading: 29.5,A
